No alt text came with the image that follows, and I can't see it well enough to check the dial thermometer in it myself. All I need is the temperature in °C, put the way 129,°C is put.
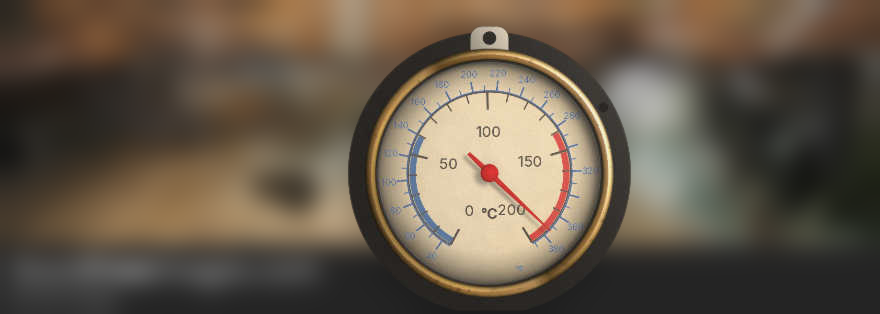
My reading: 190,°C
